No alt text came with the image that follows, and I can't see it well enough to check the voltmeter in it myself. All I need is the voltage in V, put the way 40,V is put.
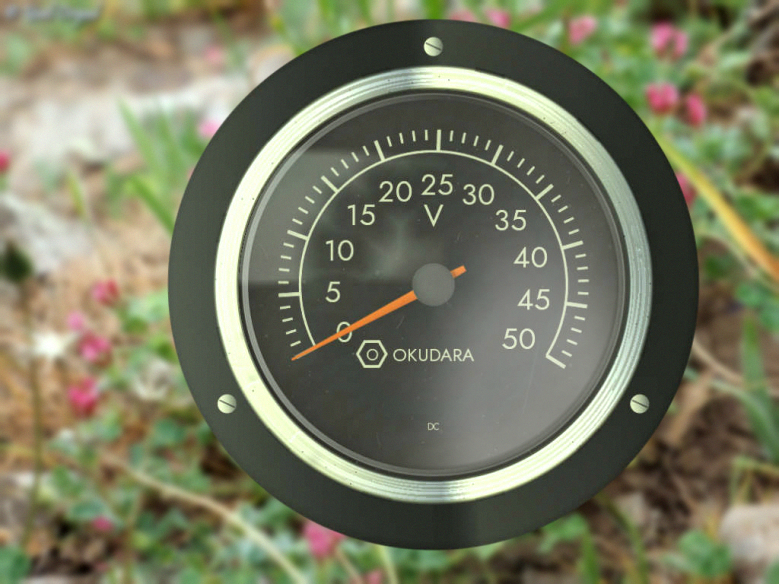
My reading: 0,V
